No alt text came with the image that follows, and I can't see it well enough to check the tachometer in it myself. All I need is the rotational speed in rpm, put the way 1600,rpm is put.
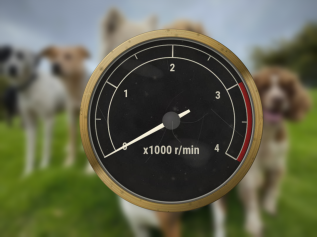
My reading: 0,rpm
